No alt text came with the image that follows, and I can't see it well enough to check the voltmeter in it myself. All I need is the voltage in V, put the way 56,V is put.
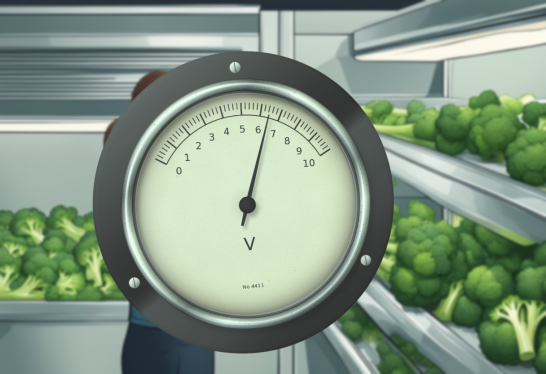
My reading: 6.4,V
